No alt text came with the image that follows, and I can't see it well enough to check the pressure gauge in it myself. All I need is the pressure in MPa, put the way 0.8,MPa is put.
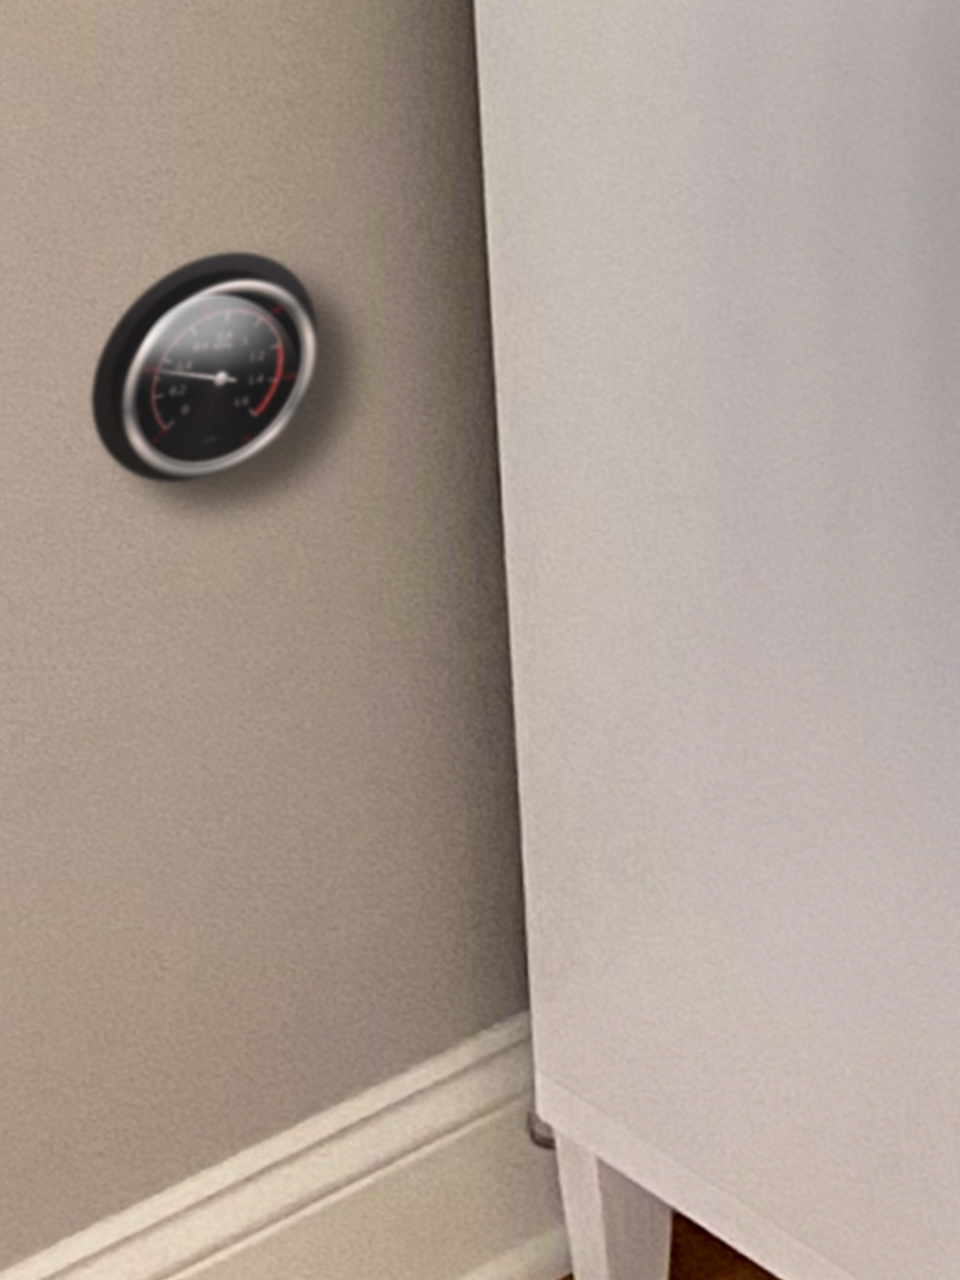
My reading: 0.35,MPa
